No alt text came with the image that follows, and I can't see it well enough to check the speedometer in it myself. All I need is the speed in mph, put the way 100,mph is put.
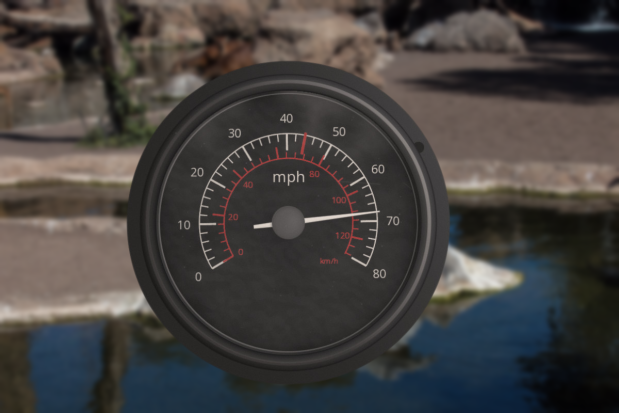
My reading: 68,mph
